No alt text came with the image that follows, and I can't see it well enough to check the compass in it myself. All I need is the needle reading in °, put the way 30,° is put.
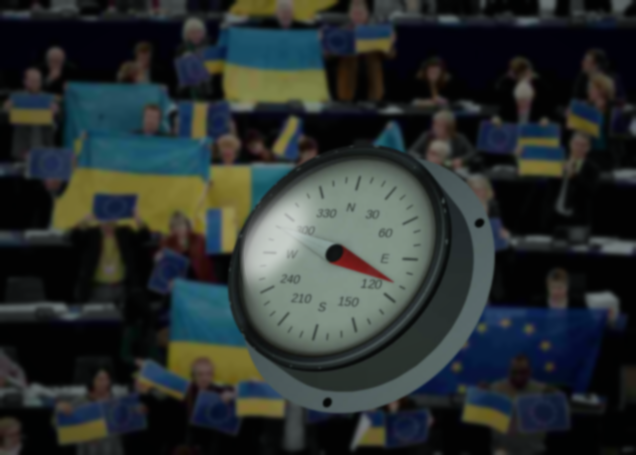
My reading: 110,°
